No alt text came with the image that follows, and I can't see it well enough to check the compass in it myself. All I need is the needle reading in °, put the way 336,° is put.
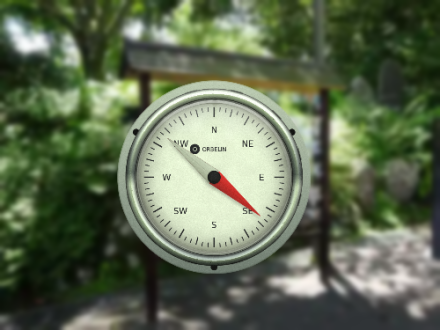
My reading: 130,°
